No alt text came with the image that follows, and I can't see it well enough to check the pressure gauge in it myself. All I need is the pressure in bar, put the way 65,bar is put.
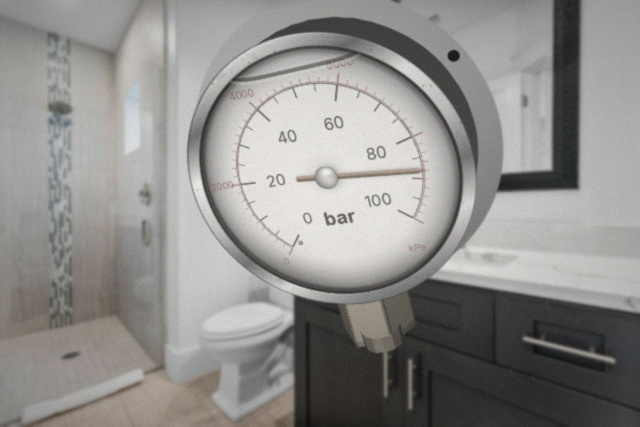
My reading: 87.5,bar
